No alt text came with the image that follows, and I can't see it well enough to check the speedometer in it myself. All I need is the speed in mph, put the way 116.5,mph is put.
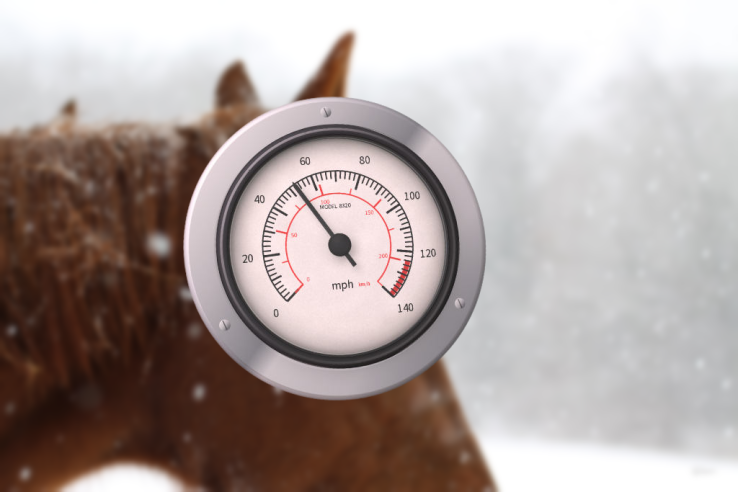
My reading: 52,mph
